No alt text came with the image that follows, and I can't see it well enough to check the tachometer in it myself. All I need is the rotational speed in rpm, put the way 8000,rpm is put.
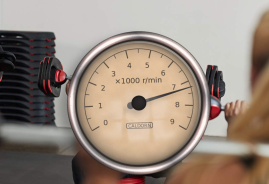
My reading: 7250,rpm
